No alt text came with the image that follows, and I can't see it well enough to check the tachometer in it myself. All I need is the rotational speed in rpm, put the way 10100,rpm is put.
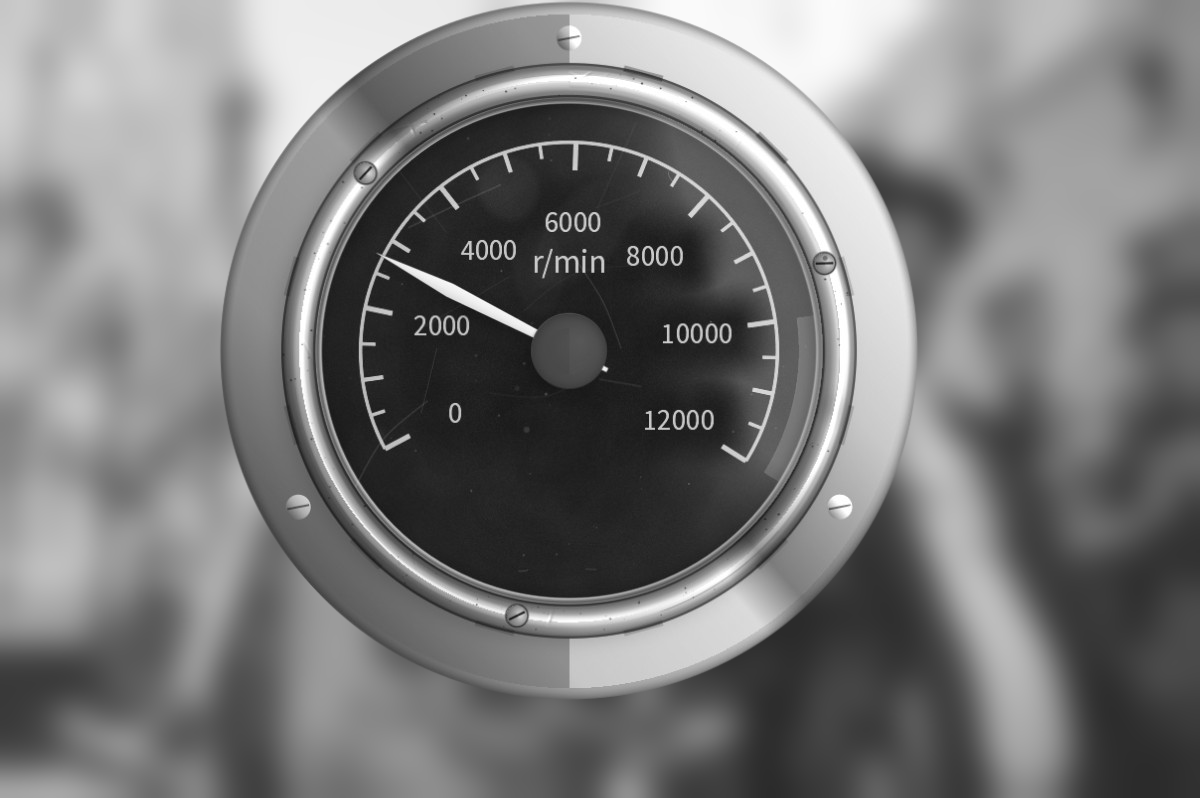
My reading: 2750,rpm
